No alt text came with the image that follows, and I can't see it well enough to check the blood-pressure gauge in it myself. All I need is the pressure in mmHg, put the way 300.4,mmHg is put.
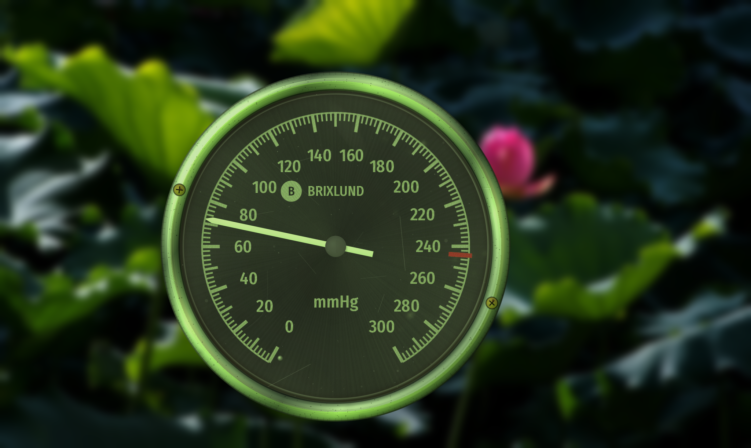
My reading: 72,mmHg
